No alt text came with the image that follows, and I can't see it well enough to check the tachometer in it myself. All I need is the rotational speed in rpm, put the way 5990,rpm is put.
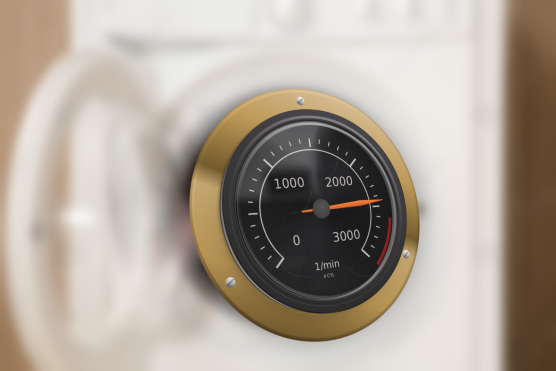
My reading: 2450,rpm
